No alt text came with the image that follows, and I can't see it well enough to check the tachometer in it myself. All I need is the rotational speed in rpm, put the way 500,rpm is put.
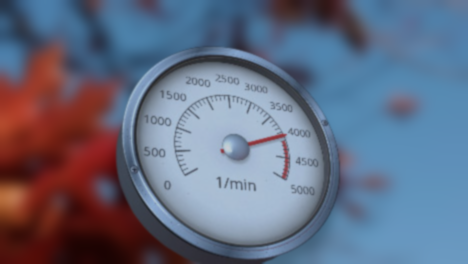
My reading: 4000,rpm
